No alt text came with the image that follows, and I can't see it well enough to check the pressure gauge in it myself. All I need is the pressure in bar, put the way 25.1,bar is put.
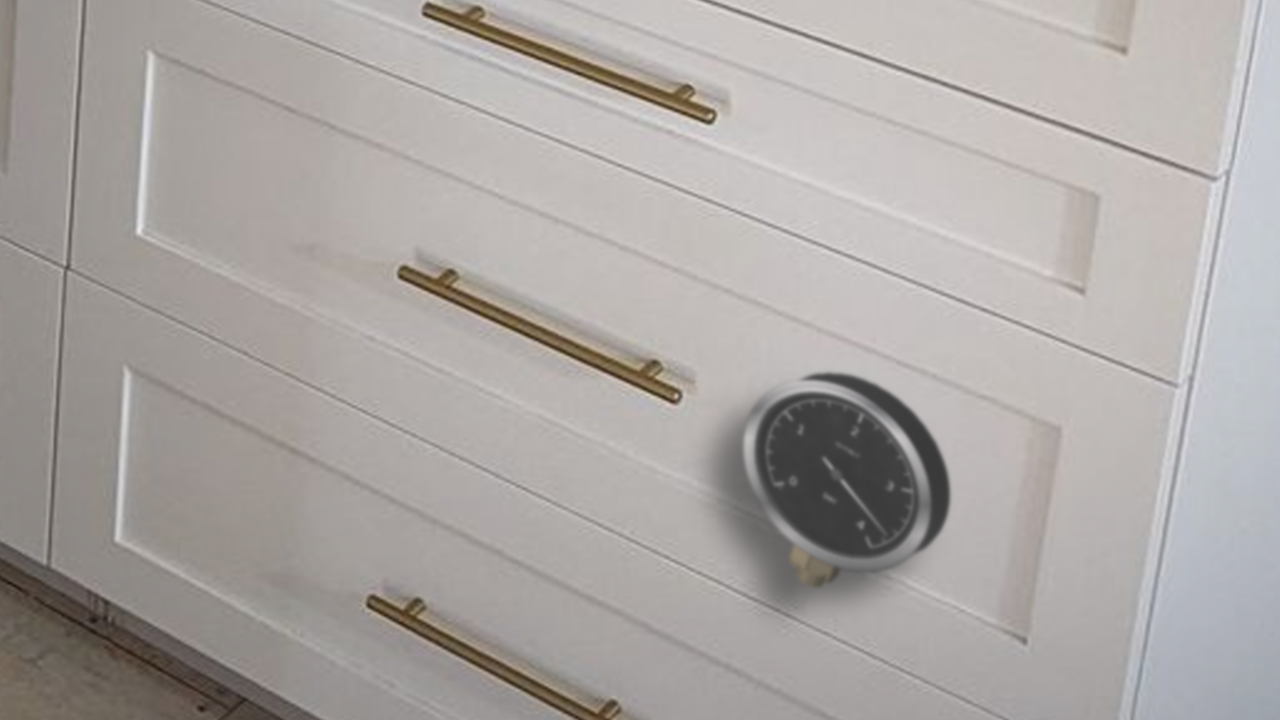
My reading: 3.7,bar
